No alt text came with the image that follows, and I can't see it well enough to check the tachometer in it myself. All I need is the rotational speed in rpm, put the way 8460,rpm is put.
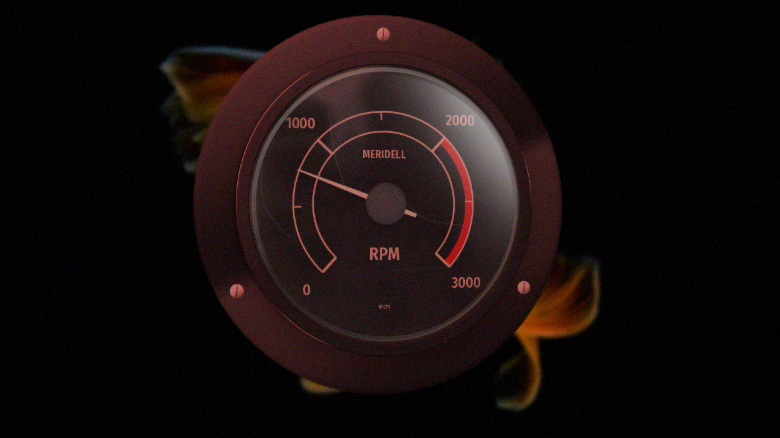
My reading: 750,rpm
